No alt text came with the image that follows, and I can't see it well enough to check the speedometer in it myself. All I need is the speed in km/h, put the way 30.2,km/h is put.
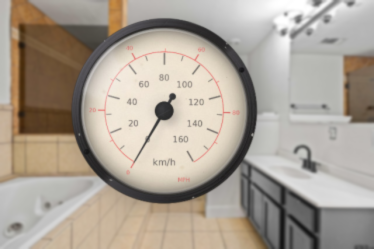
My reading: 0,km/h
